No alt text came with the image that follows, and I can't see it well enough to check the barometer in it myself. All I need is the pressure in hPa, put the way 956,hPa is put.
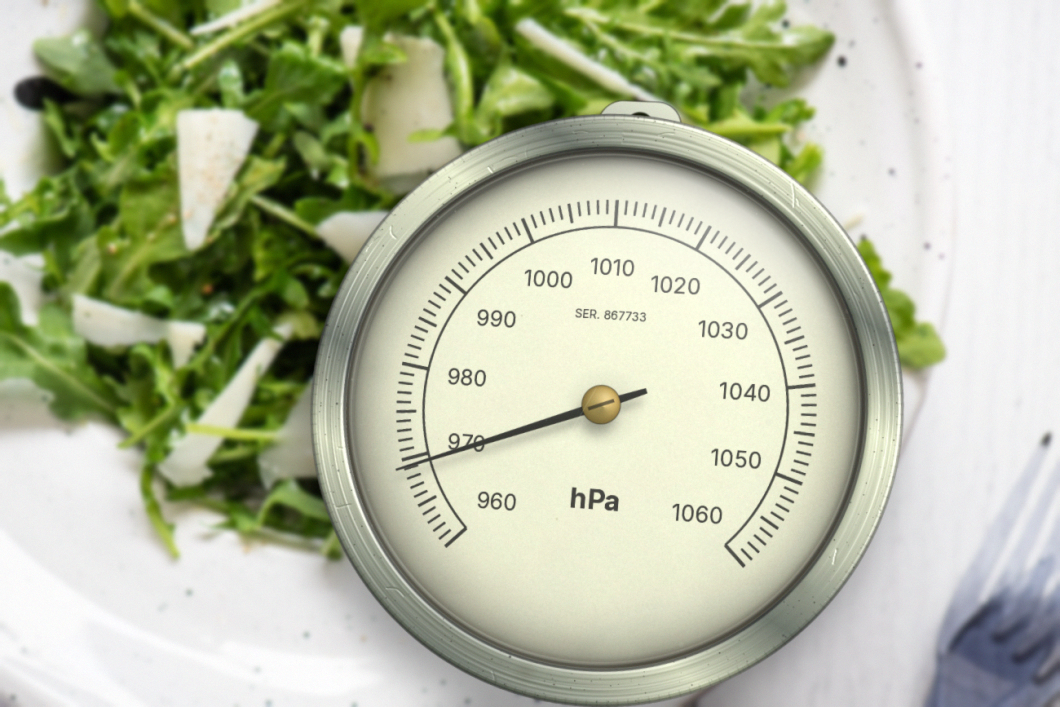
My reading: 969,hPa
